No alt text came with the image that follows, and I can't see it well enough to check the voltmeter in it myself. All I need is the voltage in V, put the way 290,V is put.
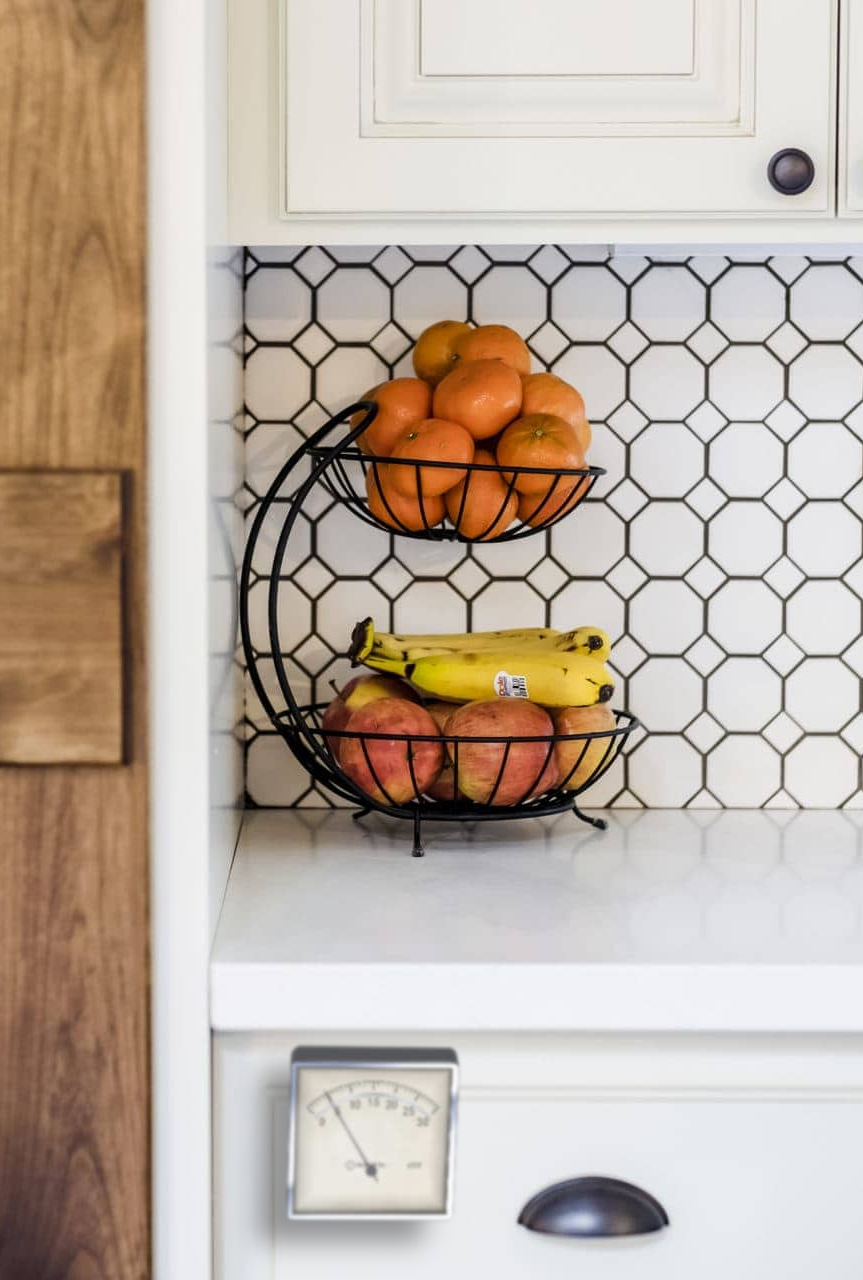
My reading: 5,V
